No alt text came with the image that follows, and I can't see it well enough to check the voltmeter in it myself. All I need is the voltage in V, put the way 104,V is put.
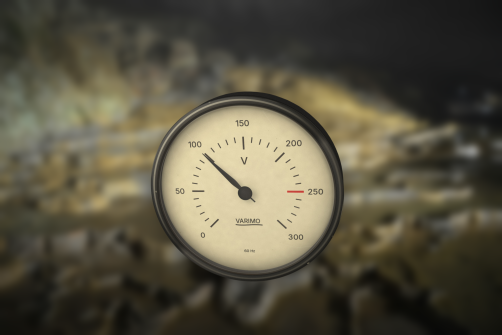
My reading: 100,V
